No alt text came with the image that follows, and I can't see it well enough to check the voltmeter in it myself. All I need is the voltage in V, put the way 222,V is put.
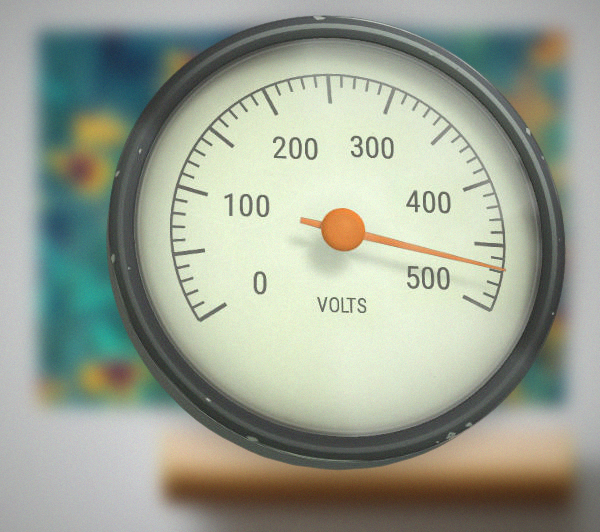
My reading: 470,V
